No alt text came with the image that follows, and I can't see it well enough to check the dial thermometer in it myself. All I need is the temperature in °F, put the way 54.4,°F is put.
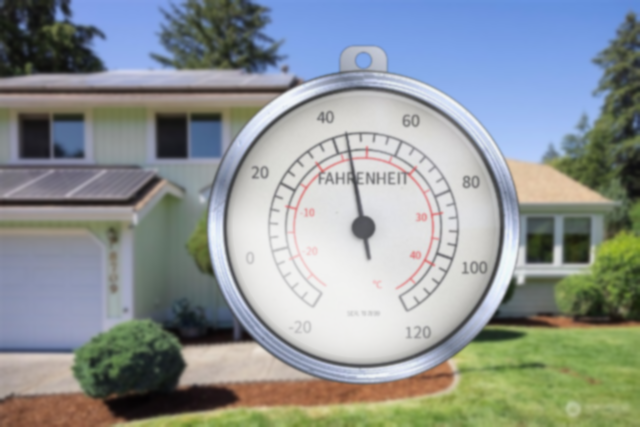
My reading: 44,°F
